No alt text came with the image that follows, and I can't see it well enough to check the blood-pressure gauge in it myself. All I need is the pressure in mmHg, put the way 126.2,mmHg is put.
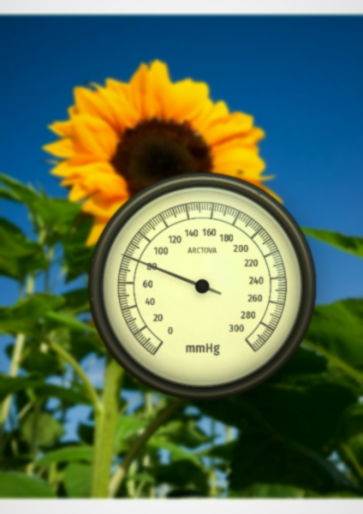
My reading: 80,mmHg
